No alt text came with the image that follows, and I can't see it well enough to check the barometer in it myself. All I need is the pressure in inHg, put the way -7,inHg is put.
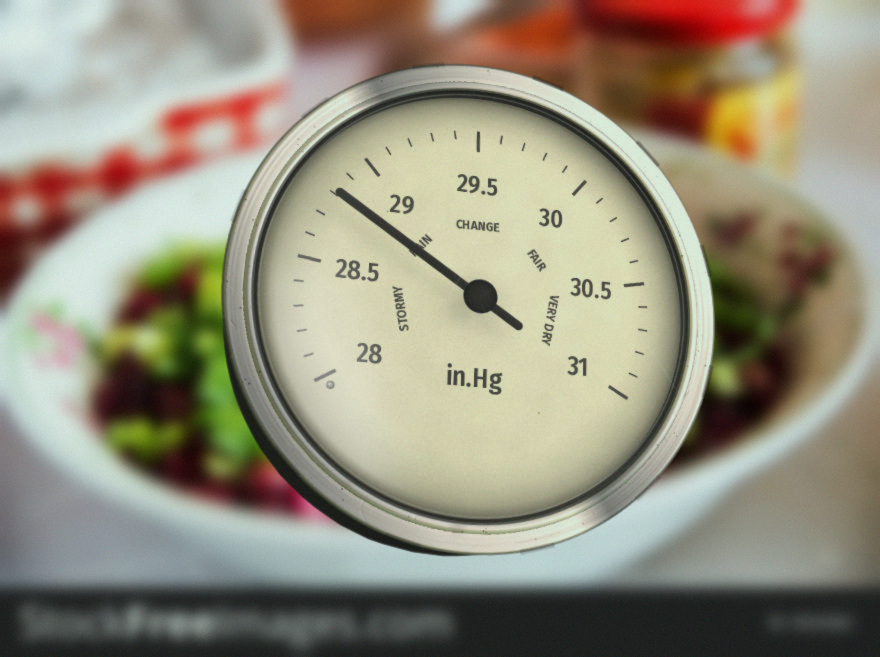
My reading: 28.8,inHg
